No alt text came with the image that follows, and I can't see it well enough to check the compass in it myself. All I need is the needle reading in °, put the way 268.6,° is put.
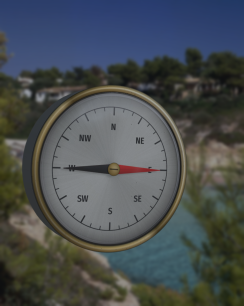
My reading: 90,°
